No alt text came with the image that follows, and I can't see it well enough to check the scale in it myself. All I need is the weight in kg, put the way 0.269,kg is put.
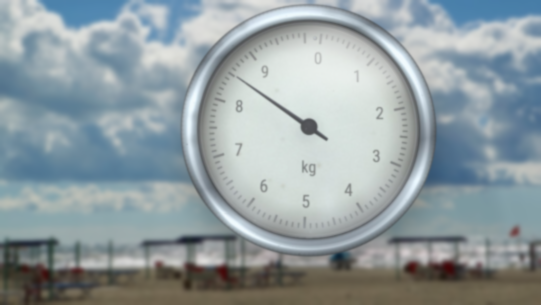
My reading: 8.5,kg
